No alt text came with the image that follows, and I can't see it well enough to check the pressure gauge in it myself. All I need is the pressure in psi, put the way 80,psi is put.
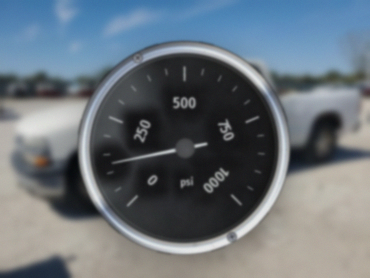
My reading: 125,psi
